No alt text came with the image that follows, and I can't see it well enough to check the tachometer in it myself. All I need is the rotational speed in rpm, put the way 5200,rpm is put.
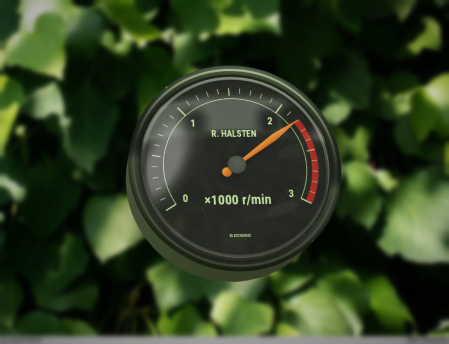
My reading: 2200,rpm
